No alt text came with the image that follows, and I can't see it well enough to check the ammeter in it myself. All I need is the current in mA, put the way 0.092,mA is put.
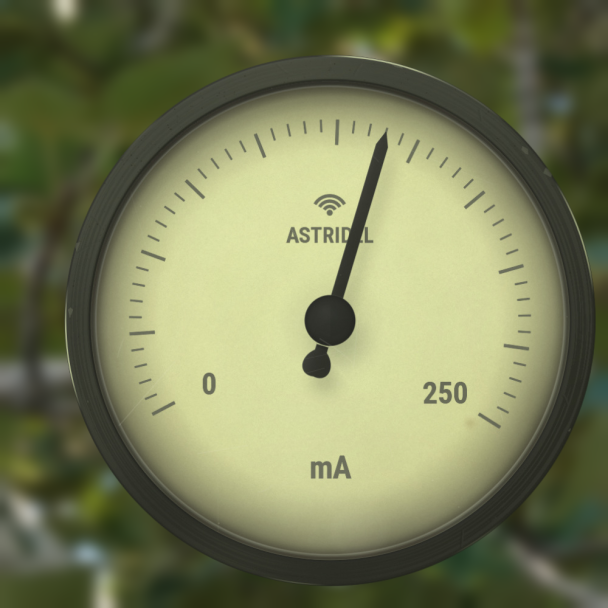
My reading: 140,mA
